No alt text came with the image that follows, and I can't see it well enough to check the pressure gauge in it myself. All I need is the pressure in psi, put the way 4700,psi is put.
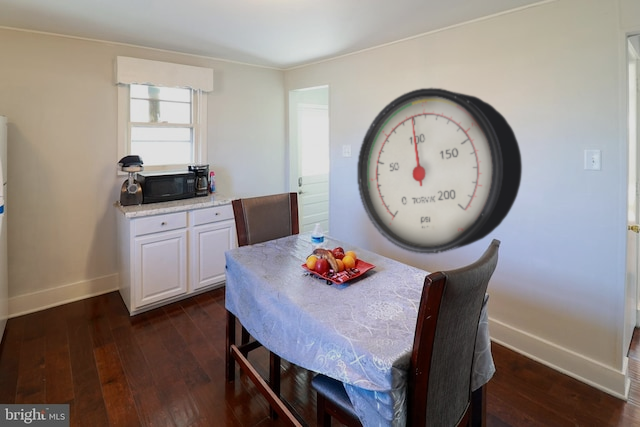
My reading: 100,psi
